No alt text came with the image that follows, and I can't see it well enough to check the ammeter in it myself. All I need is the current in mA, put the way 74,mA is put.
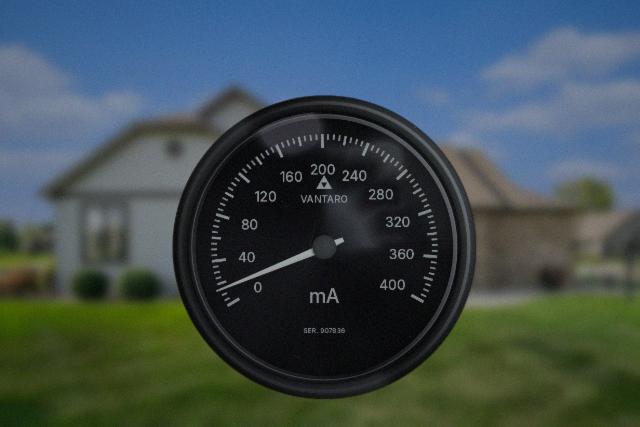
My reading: 15,mA
